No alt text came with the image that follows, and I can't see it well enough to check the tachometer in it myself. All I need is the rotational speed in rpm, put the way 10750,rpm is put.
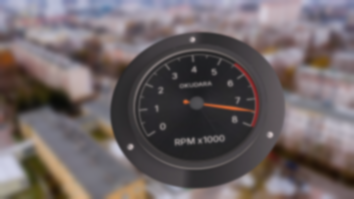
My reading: 7500,rpm
